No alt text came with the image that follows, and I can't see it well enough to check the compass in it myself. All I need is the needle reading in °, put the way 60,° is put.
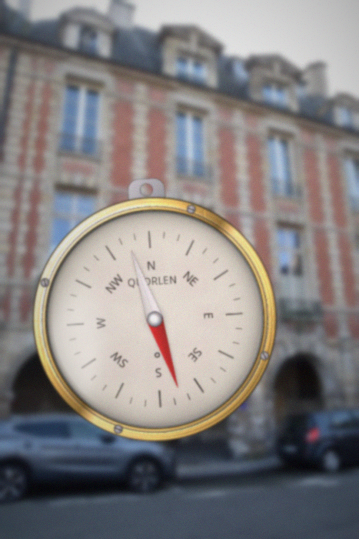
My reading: 165,°
